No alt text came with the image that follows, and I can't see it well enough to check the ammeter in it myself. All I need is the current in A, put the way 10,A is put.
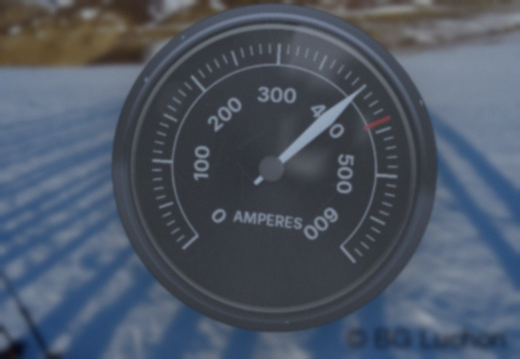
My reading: 400,A
